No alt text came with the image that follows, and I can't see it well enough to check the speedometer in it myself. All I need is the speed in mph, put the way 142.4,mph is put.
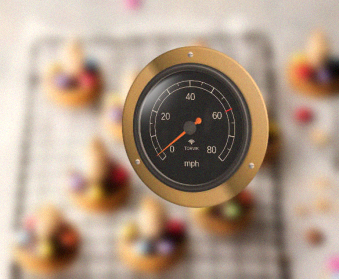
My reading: 2.5,mph
